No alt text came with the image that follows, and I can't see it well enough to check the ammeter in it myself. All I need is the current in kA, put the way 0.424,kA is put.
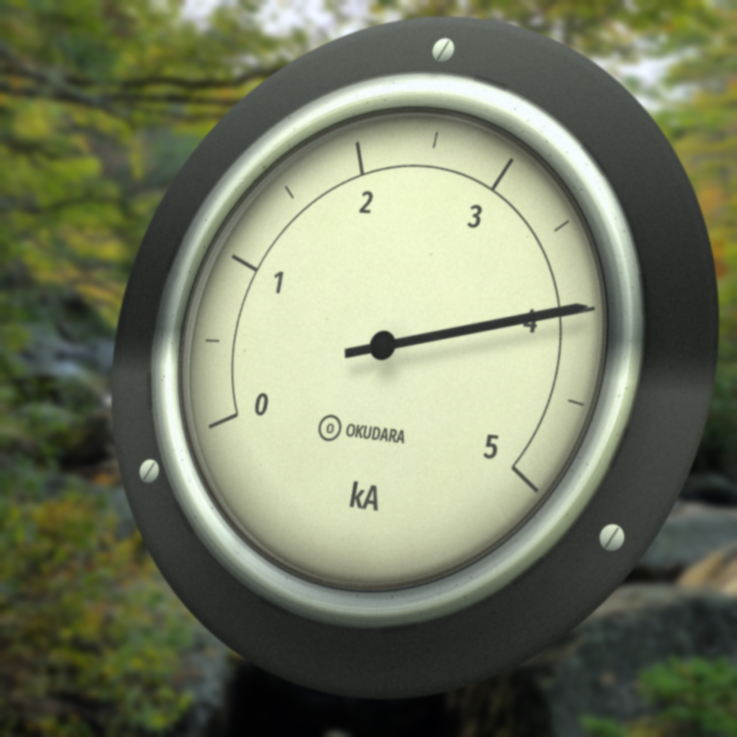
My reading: 4,kA
